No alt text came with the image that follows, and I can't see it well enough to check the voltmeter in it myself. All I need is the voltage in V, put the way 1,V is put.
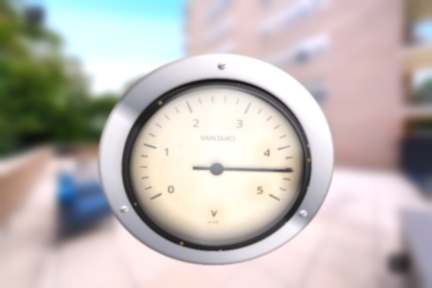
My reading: 4.4,V
